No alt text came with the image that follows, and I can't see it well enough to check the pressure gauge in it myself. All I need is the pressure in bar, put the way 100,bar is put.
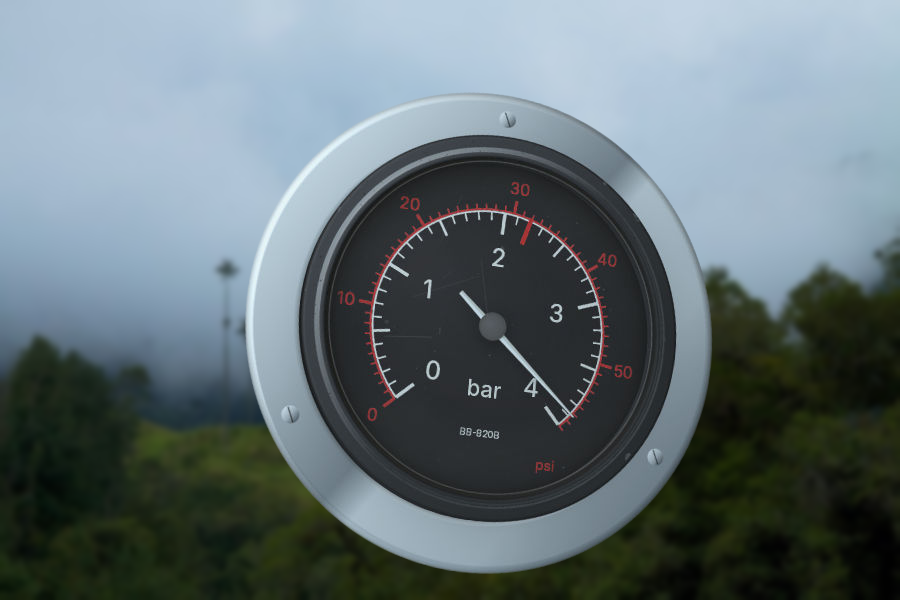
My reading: 3.9,bar
